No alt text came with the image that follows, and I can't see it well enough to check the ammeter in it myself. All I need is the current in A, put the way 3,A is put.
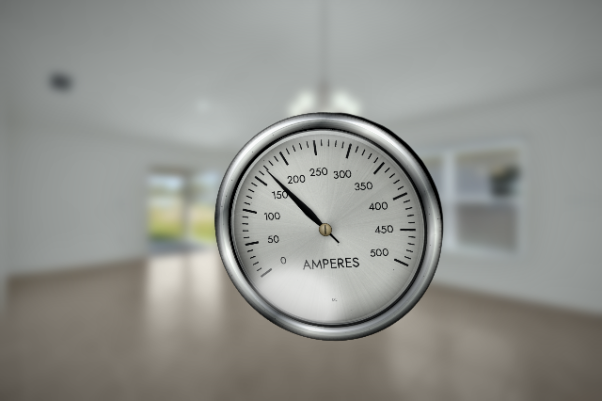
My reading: 170,A
